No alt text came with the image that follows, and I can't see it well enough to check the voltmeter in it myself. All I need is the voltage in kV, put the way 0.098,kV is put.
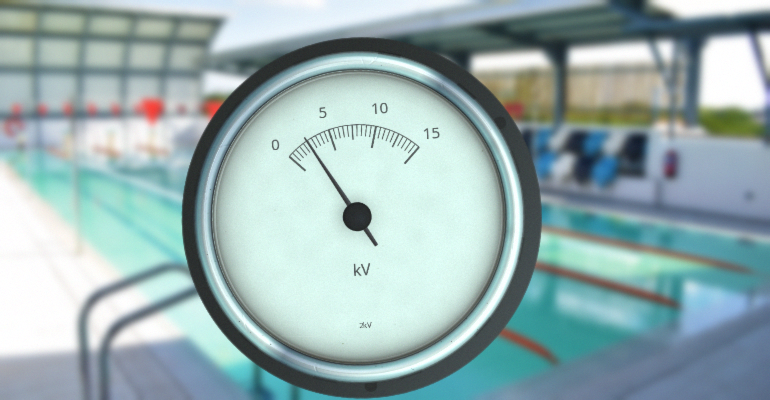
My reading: 2.5,kV
